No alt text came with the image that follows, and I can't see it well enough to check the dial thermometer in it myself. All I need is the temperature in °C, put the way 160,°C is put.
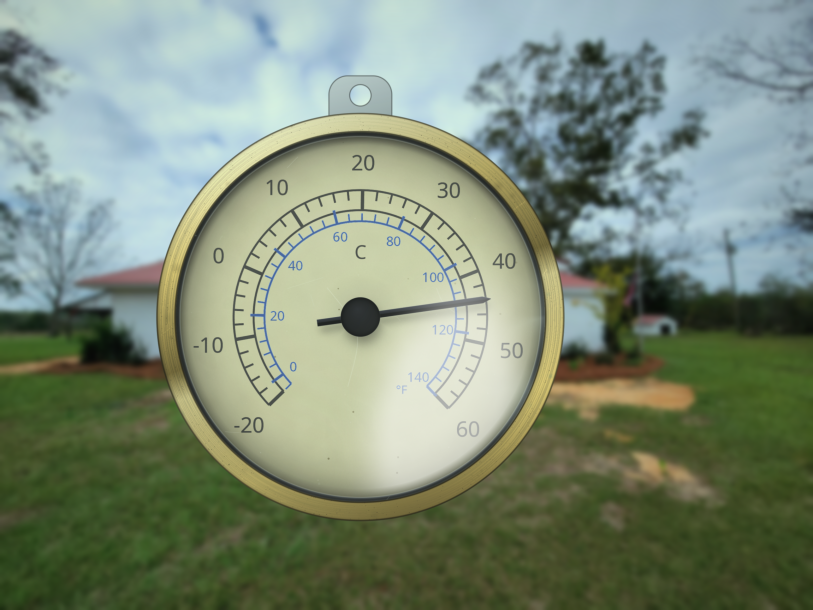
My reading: 44,°C
